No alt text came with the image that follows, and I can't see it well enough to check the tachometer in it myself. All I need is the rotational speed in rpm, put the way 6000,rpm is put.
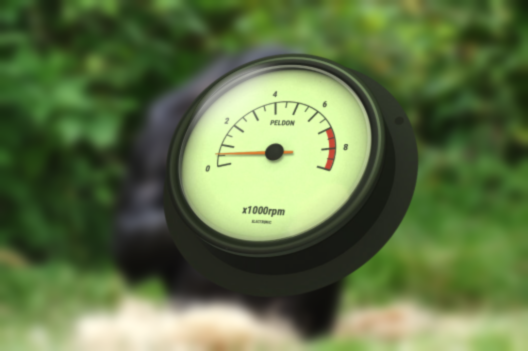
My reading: 500,rpm
